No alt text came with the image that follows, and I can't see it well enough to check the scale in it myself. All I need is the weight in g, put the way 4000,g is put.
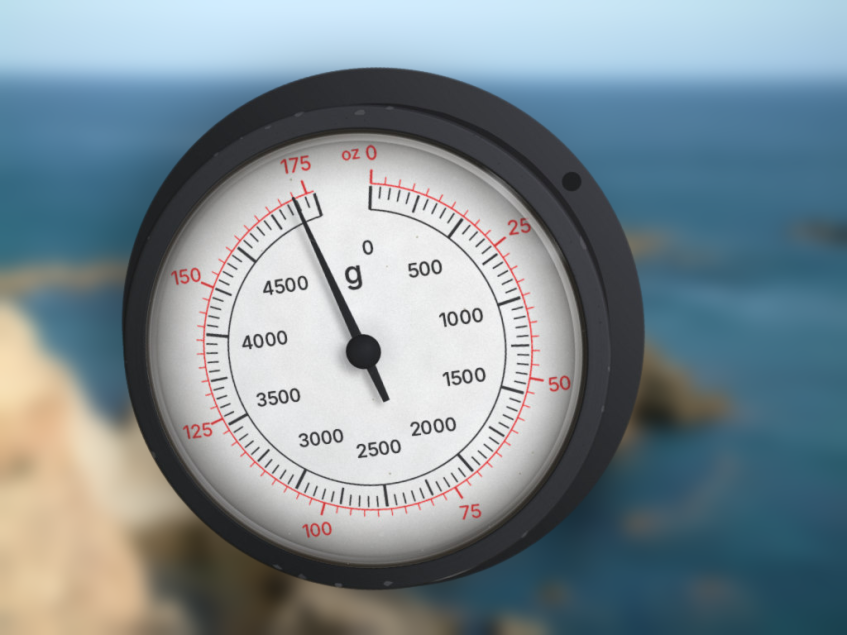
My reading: 4900,g
